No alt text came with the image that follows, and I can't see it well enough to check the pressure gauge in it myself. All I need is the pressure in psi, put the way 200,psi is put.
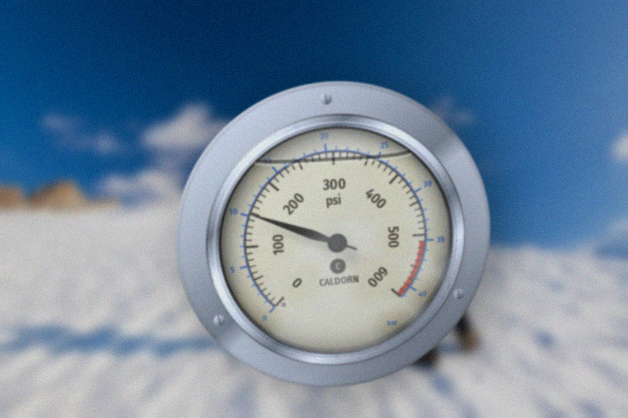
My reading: 150,psi
